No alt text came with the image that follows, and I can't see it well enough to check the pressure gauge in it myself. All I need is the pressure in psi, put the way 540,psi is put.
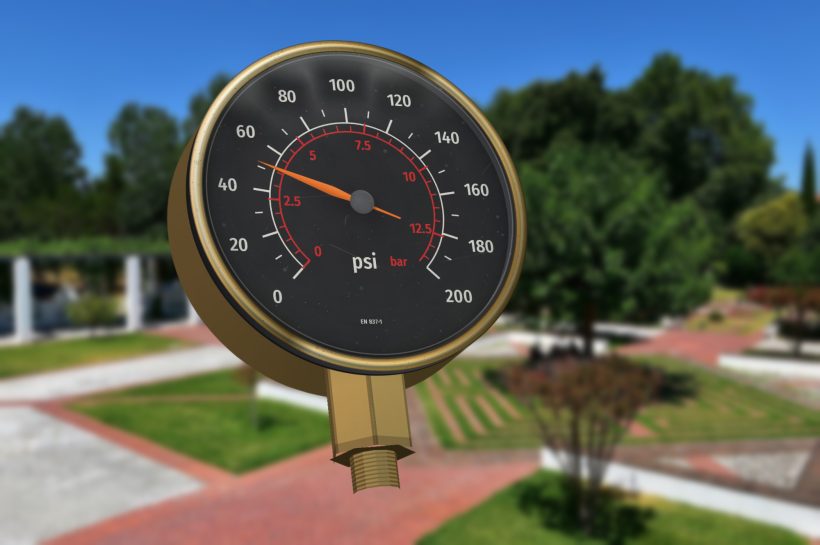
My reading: 50,psi
